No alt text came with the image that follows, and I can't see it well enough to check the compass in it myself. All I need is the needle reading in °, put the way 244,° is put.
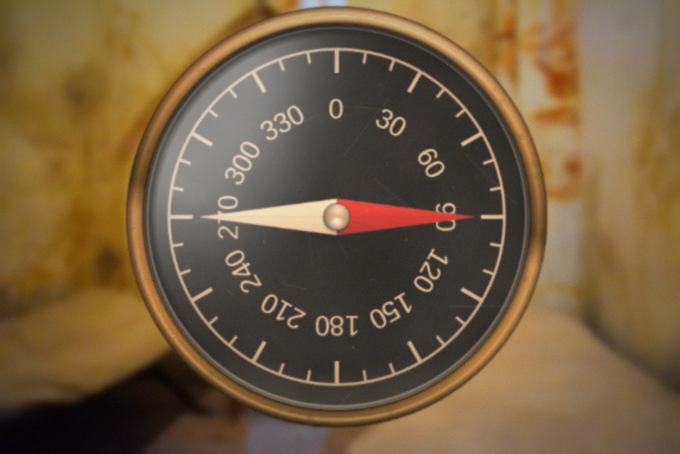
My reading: 90,°
